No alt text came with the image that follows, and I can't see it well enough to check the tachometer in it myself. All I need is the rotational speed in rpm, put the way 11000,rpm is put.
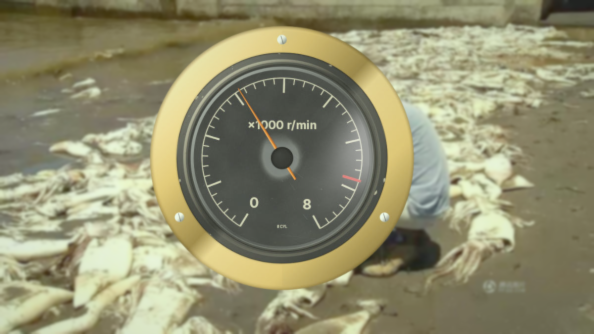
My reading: 3100,rpm
